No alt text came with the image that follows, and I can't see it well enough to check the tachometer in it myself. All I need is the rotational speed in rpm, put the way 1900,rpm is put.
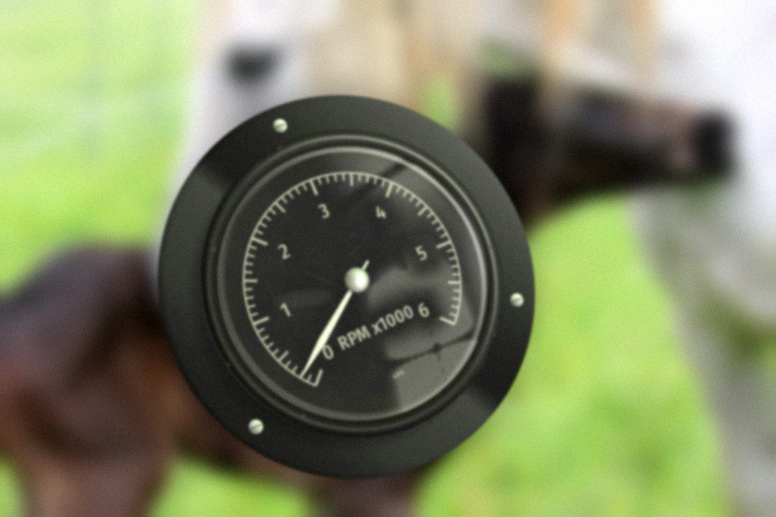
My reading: 200,rpm
